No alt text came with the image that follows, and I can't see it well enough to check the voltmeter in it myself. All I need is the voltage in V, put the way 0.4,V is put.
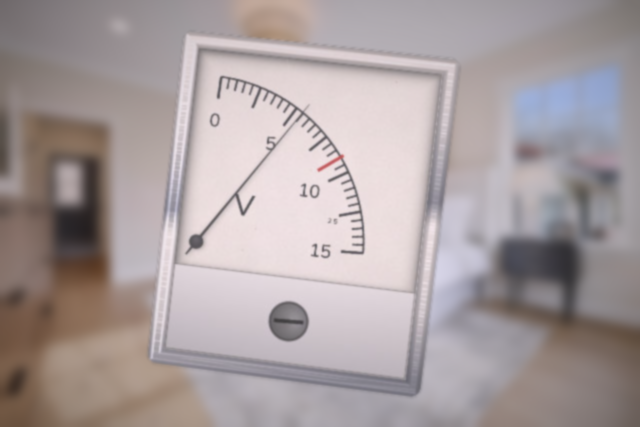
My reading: 5.5,V
